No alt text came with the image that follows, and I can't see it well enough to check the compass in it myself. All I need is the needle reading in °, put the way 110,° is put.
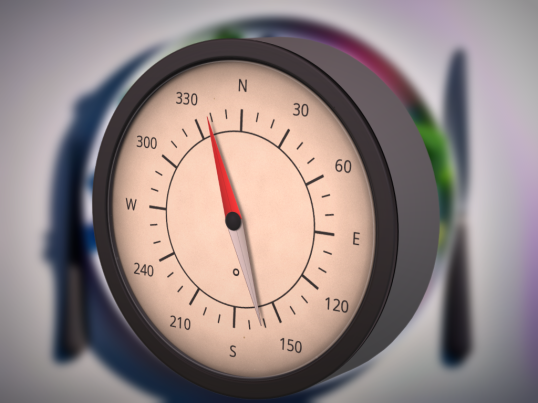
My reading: 340,°
